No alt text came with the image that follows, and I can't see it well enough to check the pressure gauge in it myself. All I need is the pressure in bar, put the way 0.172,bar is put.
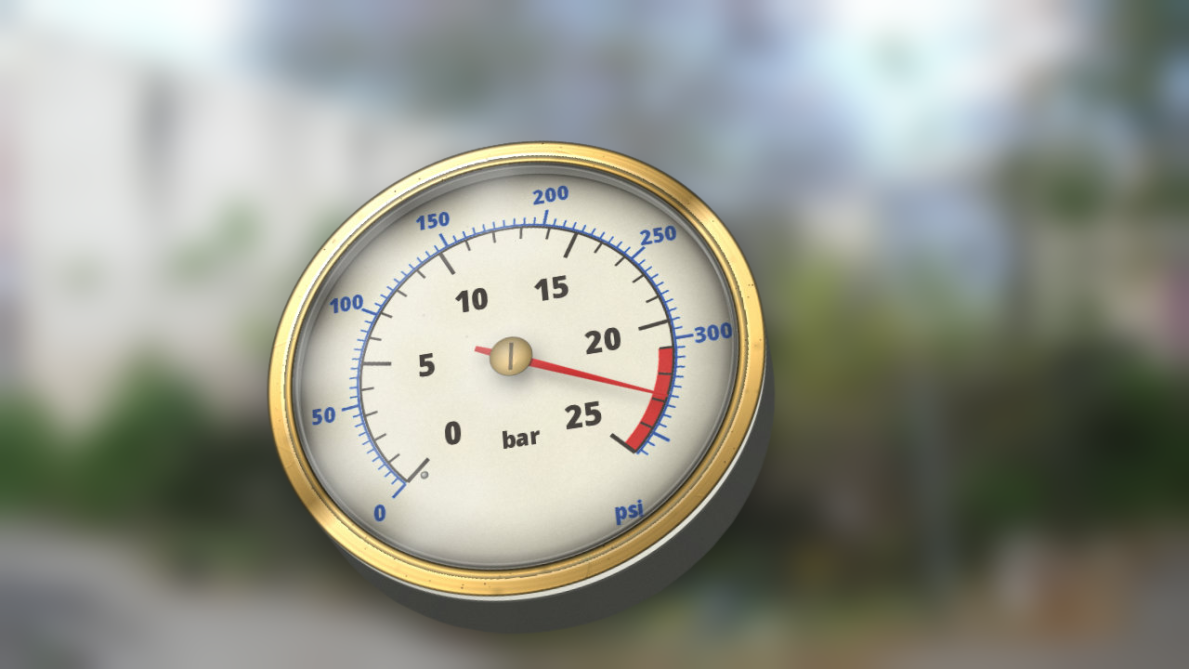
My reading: 23,bar
